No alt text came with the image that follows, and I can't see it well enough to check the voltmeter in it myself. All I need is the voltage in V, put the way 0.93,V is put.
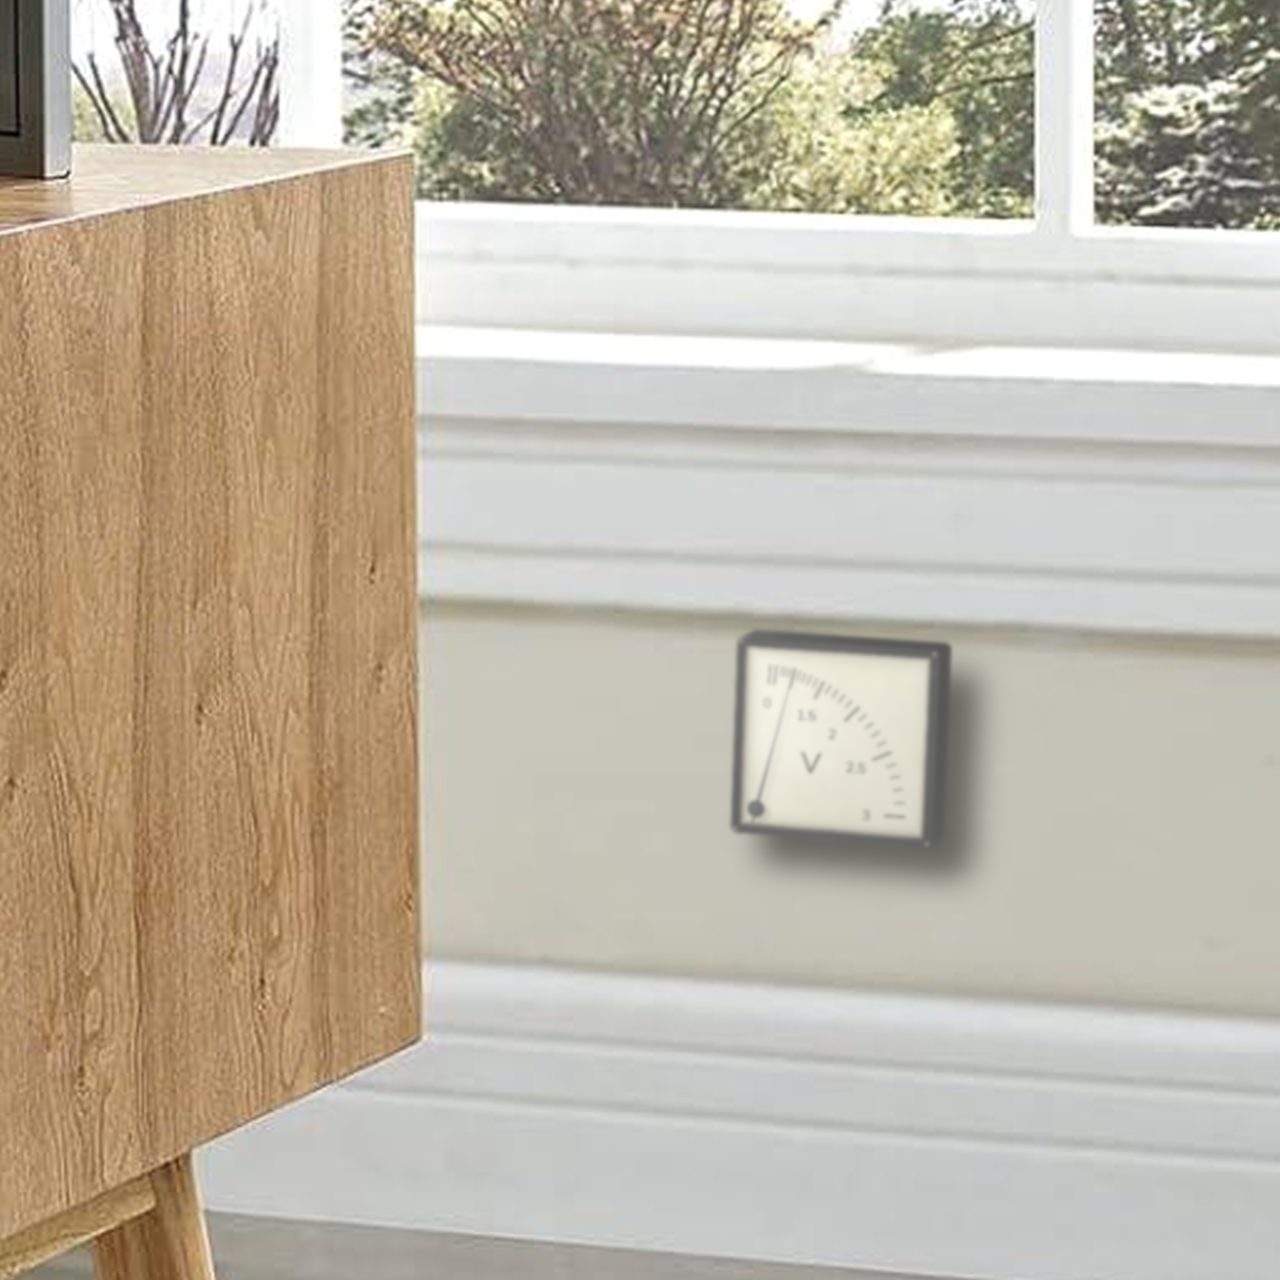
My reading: 1,V
